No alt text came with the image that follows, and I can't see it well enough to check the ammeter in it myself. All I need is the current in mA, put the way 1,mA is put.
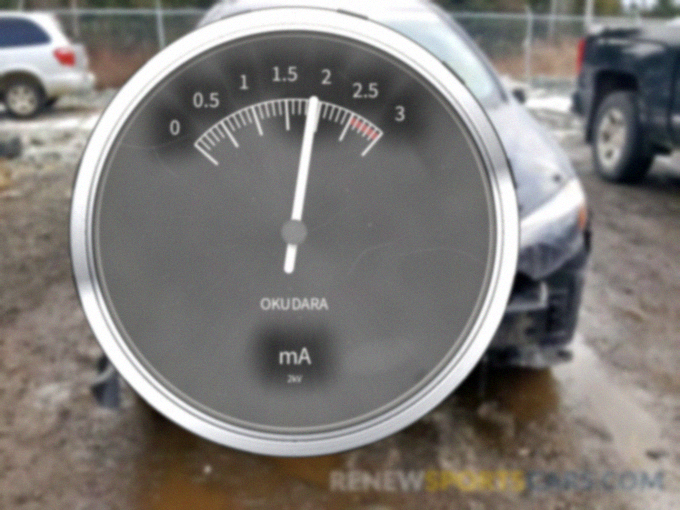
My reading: 1.9,mA
